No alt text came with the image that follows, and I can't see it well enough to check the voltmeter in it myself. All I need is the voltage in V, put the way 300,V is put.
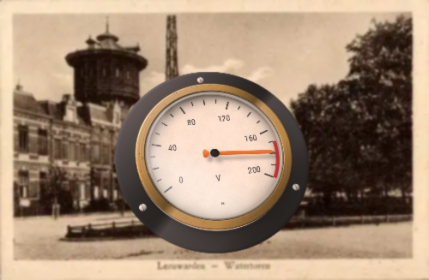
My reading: 180,V
